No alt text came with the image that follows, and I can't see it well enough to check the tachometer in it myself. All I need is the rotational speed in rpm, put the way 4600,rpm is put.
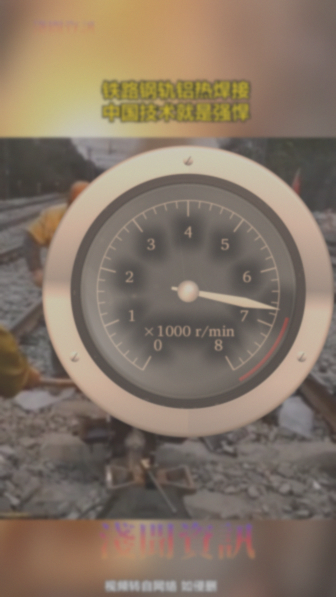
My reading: 6700,rpm
